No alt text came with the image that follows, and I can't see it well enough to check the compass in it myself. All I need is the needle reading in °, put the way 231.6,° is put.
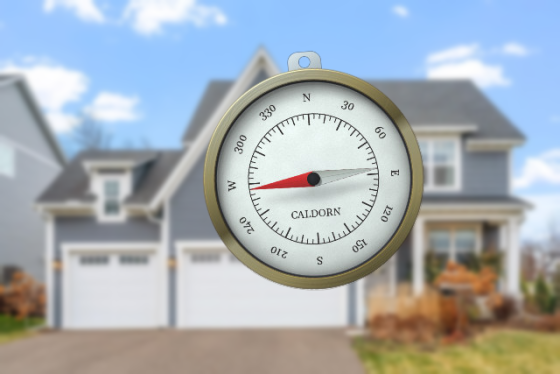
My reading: 265,°
